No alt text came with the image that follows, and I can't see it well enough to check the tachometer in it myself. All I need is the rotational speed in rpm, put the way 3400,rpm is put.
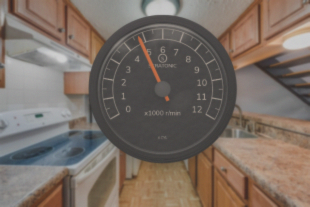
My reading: 4750,rpm
